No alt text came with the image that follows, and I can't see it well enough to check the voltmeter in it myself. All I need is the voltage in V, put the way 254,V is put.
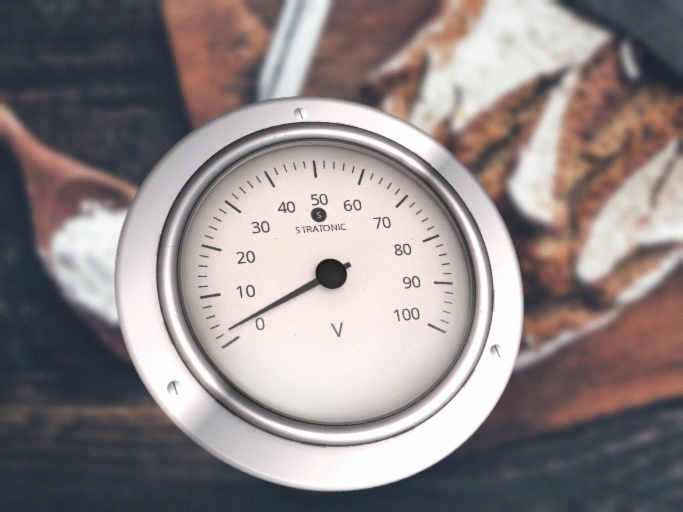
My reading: 2,V
